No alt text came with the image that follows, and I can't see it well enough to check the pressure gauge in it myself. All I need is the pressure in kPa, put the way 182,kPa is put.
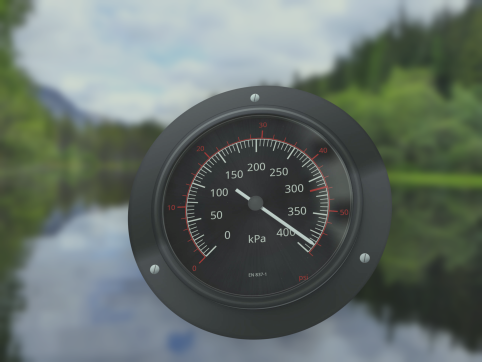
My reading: 390,kPa
